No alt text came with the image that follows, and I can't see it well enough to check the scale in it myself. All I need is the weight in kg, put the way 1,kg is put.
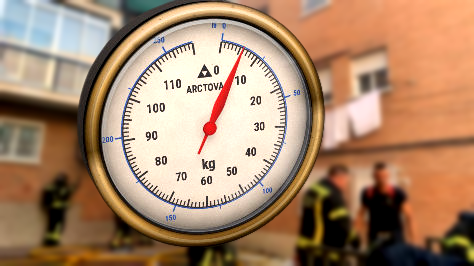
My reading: 5,kg
